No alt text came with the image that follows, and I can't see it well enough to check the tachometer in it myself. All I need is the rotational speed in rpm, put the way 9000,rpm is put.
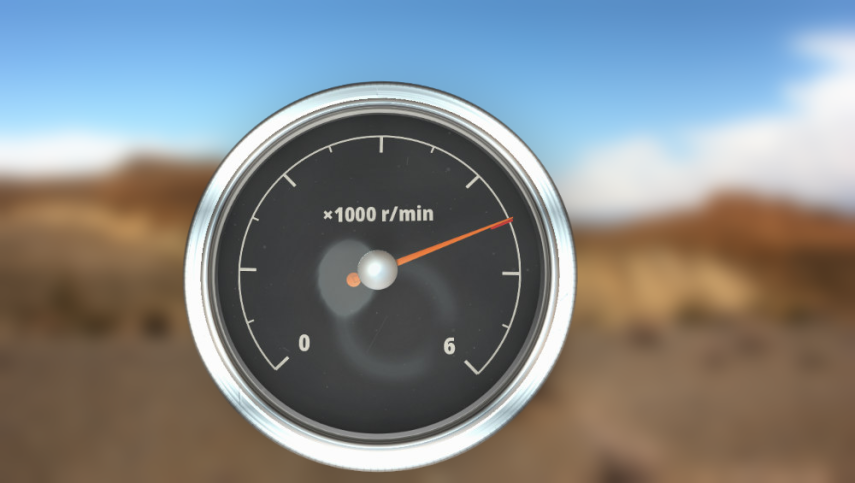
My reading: 4500,rpm
